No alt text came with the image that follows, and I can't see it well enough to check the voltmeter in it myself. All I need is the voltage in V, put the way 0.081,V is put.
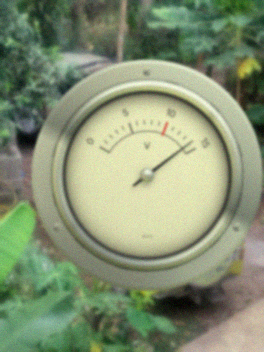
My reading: 14,V
